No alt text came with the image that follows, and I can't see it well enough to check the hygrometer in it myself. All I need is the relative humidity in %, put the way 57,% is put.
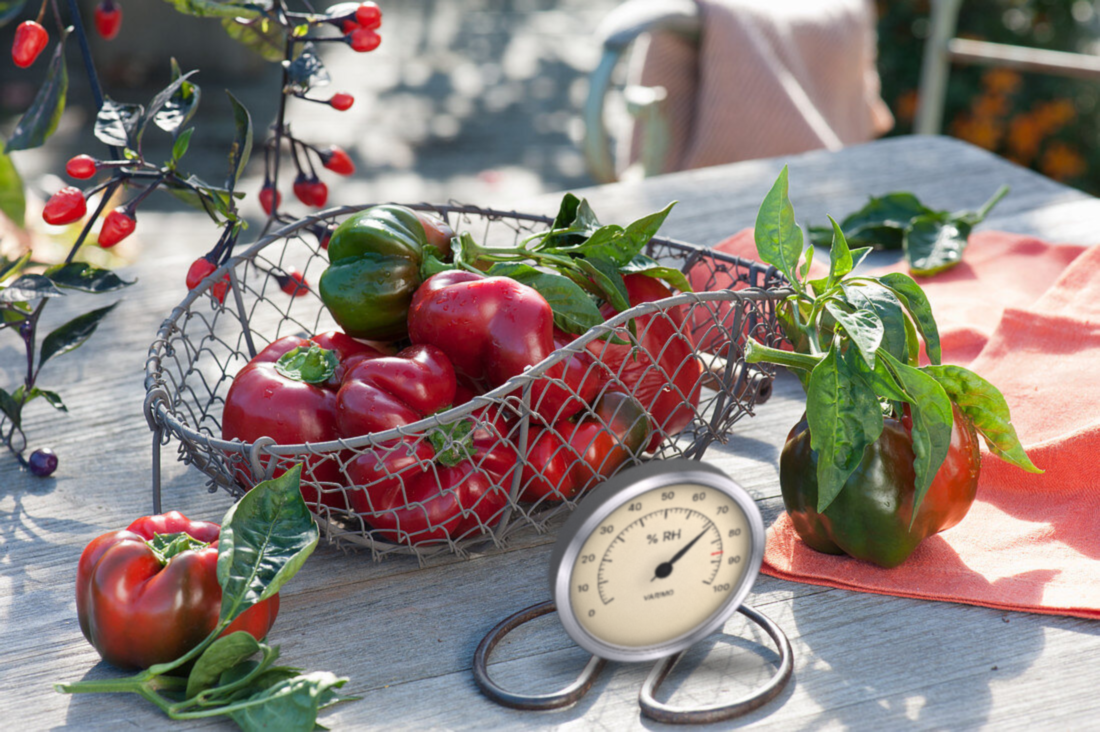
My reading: 70,%
